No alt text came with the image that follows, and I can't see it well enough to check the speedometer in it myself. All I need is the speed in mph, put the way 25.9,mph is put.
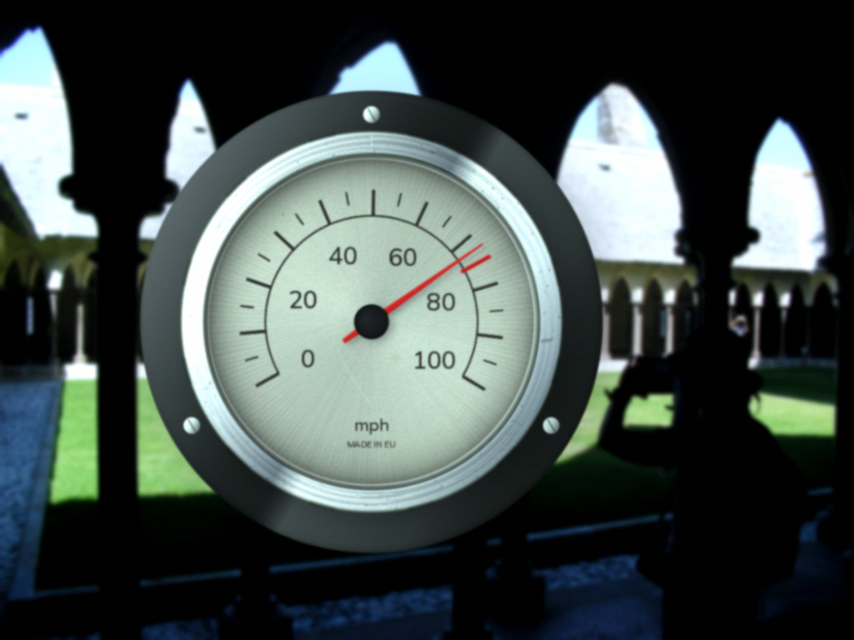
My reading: 72.5,mph
